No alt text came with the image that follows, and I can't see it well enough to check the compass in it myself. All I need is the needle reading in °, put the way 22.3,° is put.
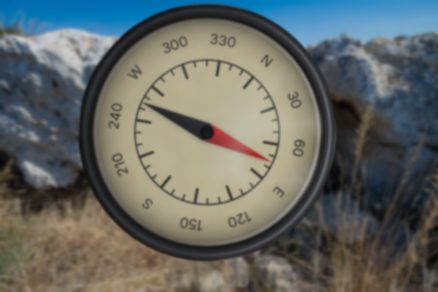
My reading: 75,°
